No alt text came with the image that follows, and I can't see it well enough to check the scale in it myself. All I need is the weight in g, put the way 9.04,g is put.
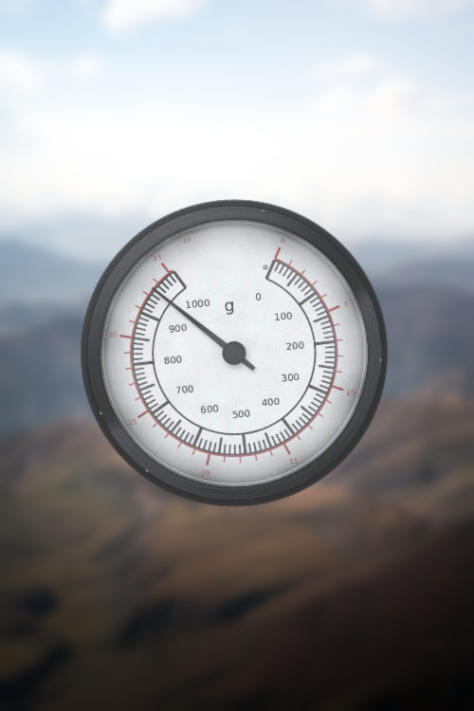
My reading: 950,g
